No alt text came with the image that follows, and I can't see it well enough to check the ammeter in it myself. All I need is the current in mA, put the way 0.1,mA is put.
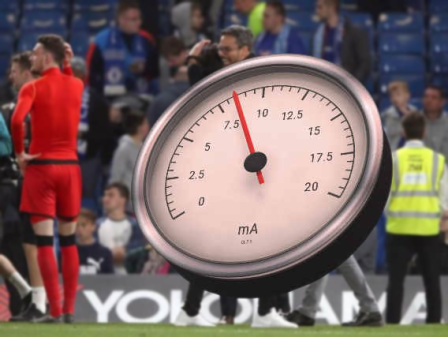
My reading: 8.5,mA
